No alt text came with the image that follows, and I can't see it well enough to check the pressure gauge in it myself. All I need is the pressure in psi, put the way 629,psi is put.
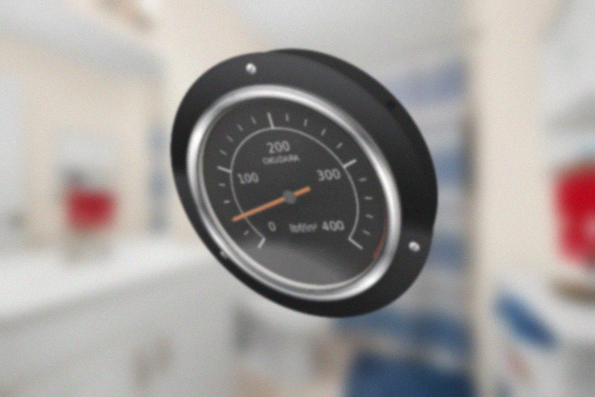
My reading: 40,psi
